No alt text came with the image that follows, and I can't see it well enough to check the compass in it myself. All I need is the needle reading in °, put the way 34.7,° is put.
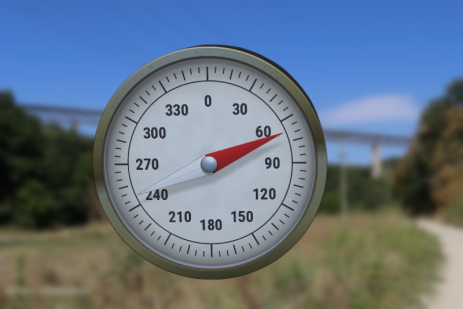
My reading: 67.5,°
